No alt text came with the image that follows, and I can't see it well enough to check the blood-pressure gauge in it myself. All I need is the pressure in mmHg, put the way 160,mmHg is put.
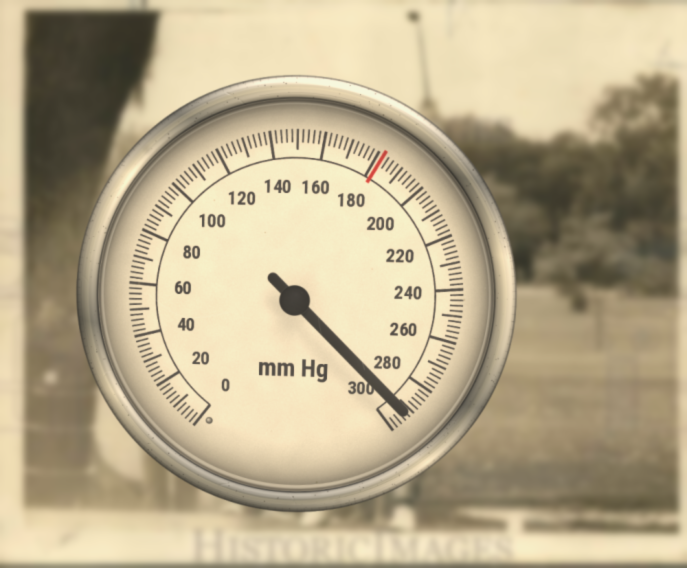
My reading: 292,mmHg
